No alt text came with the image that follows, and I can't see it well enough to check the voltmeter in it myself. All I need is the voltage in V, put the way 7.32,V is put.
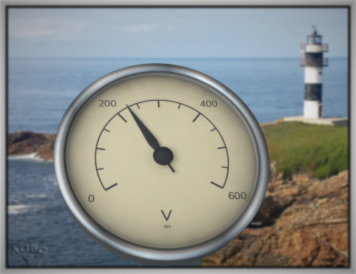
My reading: 225,V
